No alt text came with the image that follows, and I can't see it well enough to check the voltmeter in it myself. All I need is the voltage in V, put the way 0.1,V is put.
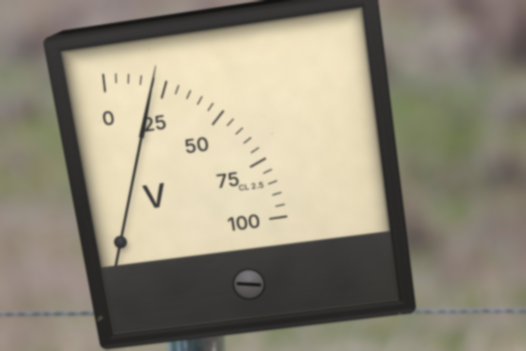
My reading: 20,V
